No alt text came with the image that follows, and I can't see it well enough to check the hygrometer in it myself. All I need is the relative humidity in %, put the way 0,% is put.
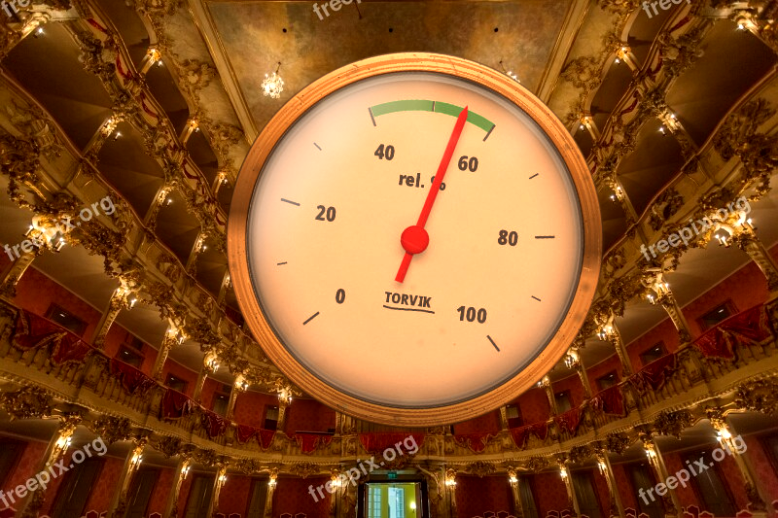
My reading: 55,%
